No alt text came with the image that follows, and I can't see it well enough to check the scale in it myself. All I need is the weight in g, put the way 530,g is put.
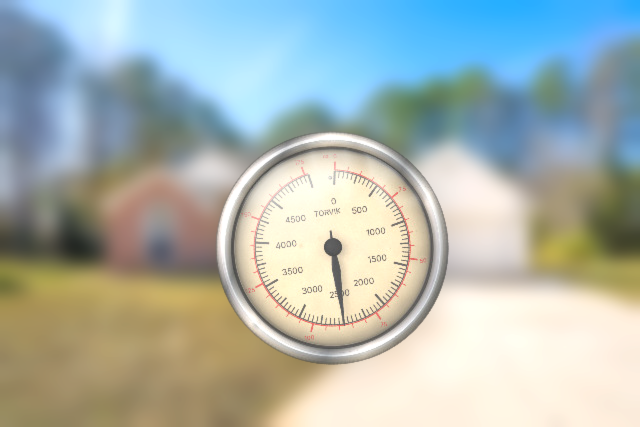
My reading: 2500,g
